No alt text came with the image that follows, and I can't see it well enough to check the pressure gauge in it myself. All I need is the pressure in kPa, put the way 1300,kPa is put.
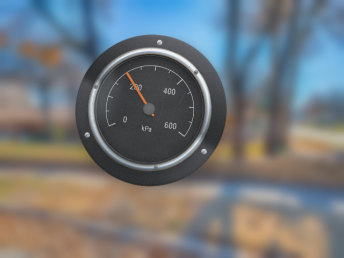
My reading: 200,kPa
